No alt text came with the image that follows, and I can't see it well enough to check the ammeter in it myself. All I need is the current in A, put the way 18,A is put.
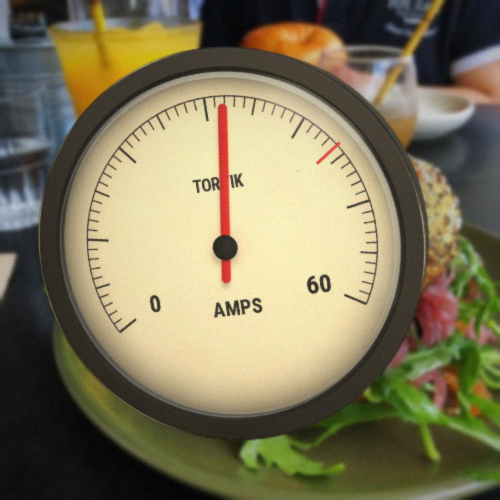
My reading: 32,A
